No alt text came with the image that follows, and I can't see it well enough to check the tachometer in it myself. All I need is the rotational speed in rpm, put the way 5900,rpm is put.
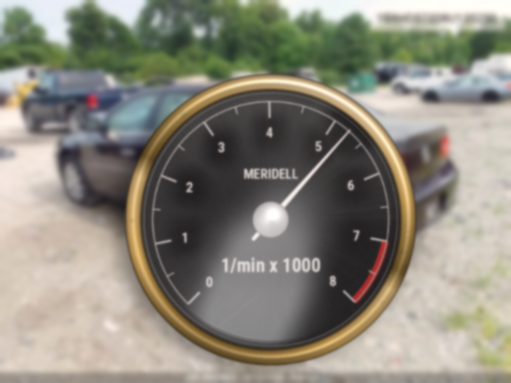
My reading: 5250,rpm
